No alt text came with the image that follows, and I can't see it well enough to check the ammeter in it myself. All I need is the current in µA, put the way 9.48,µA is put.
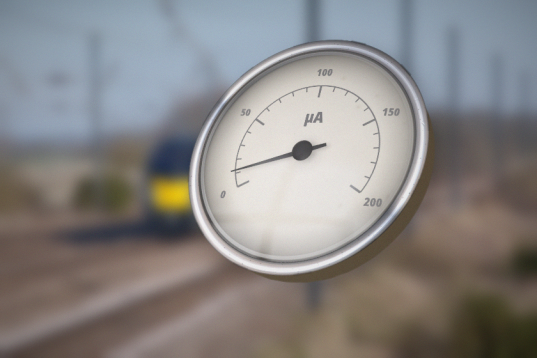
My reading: 10,µA
